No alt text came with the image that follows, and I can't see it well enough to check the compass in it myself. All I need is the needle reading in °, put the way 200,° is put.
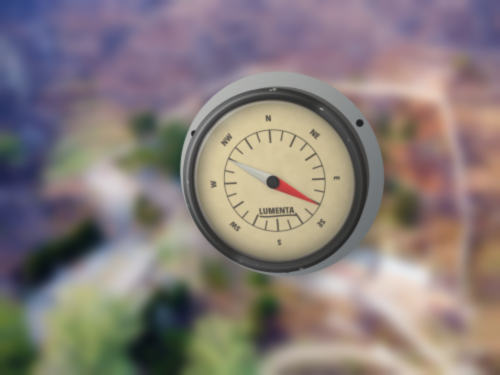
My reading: 120,°
